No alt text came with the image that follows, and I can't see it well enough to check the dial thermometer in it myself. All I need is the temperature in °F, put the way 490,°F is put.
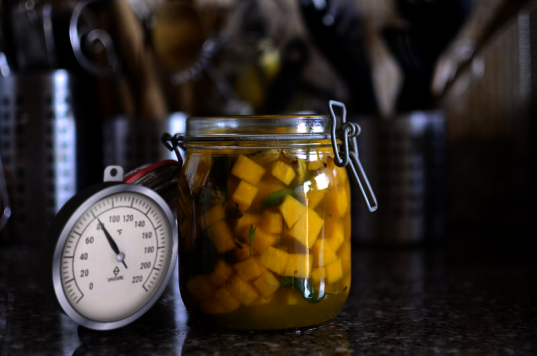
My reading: 80,°F
